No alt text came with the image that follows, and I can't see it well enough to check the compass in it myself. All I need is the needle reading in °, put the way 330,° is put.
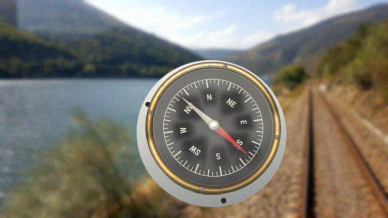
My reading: 140,°
